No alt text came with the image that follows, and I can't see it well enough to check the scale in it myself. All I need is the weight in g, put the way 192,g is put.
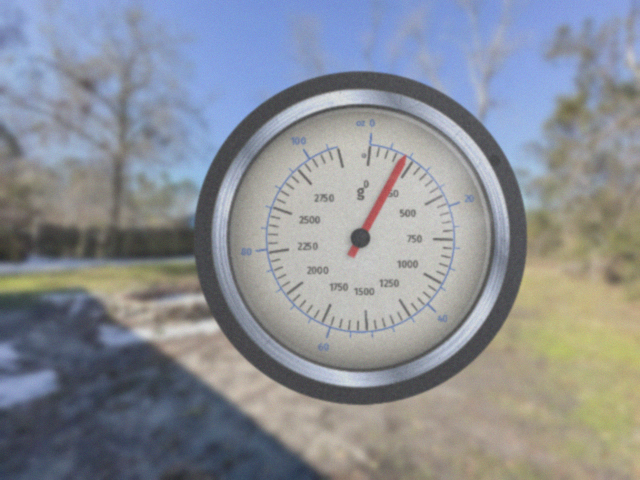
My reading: 200,g
